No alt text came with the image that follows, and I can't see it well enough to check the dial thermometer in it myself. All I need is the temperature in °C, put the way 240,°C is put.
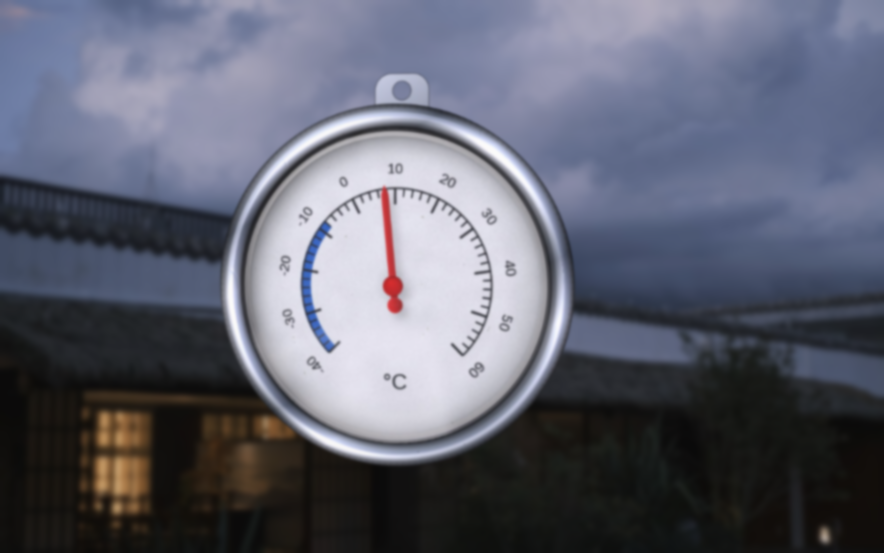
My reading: 8,°C
